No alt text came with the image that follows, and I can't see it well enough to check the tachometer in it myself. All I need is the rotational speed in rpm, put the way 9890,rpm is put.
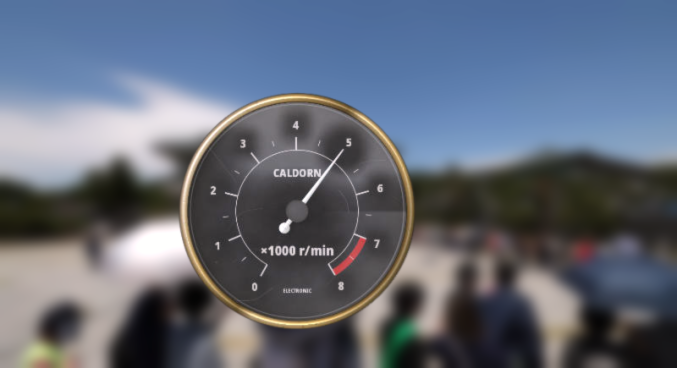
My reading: 5000,rpm
